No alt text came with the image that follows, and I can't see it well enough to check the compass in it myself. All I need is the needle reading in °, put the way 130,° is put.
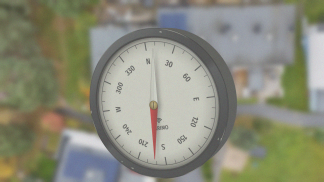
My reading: 190,°
